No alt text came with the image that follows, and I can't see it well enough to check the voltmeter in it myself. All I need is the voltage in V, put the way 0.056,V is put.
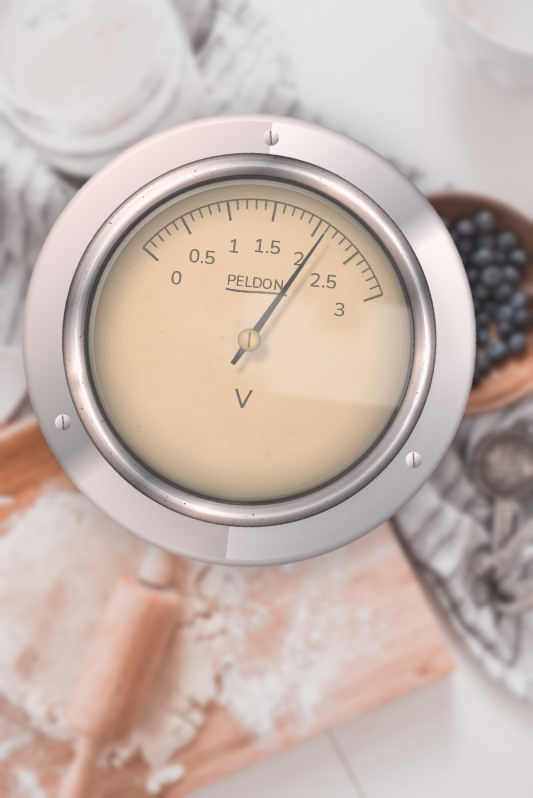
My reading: 2.1,V
